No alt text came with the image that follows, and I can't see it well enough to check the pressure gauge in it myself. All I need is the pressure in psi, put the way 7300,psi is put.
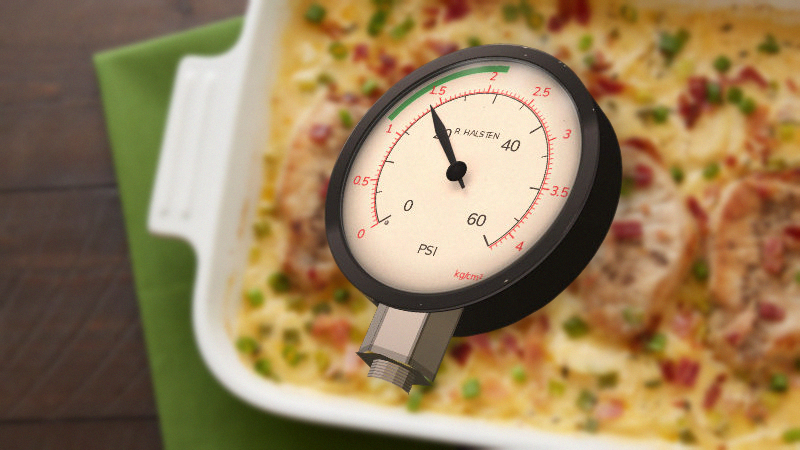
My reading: 20,psi
